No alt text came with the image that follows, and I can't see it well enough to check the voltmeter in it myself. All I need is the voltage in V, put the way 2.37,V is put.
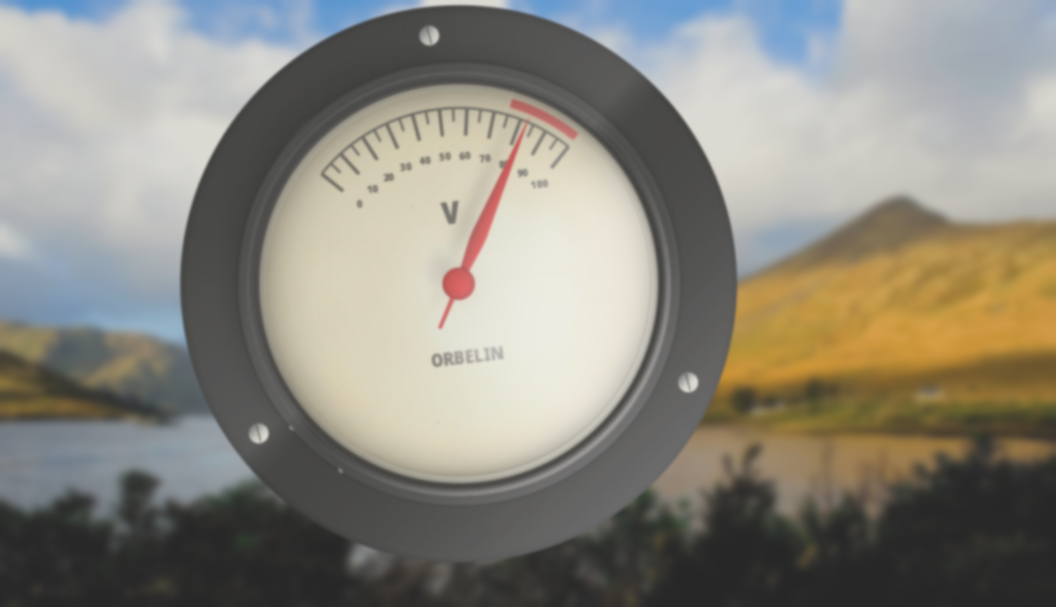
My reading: 82.5,V
